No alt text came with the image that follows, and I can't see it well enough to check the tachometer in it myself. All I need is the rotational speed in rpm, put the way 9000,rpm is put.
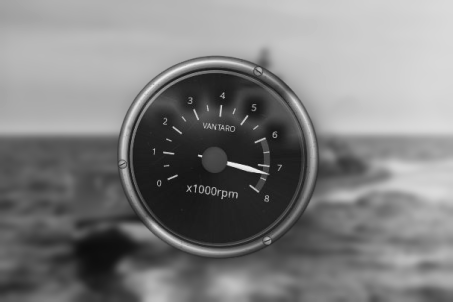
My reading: 7250,rpm
